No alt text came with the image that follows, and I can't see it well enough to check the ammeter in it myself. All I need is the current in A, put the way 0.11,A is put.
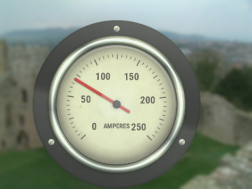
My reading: 70,A
